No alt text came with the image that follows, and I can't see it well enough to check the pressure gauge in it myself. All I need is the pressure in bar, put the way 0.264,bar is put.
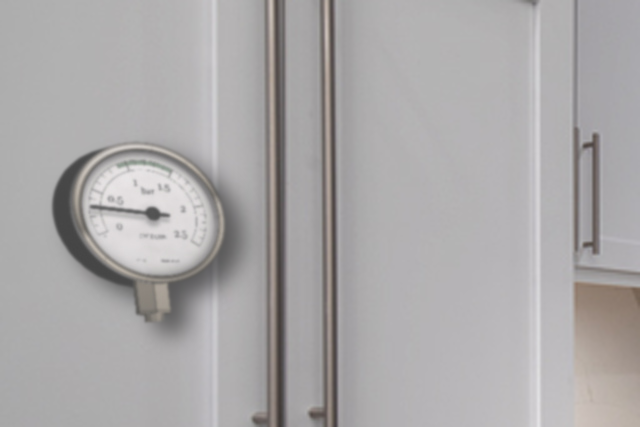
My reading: 0.3,bar
